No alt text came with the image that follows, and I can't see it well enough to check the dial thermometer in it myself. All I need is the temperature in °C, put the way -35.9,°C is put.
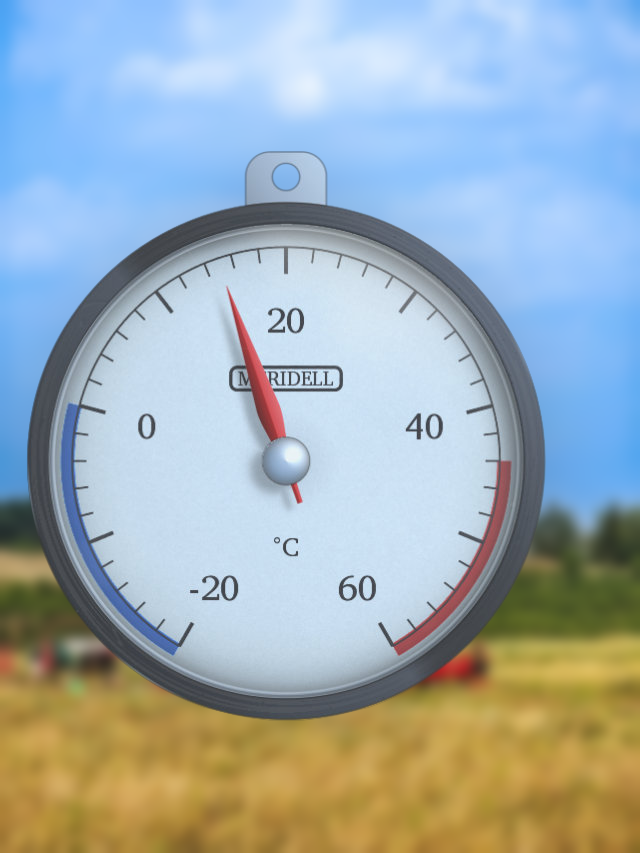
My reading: 15,°C
